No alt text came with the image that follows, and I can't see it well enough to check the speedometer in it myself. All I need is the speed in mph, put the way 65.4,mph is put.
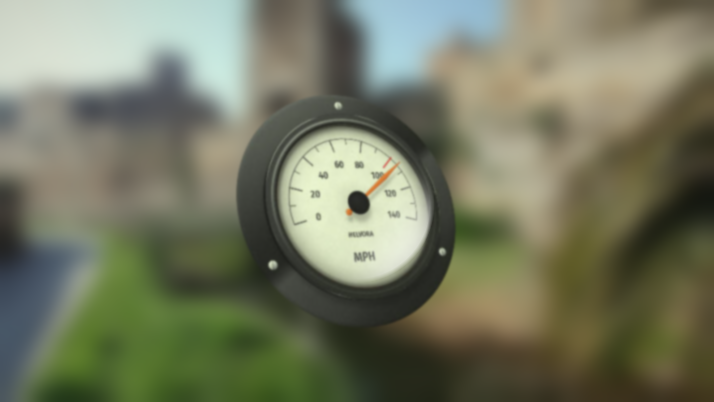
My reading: 105,mph
